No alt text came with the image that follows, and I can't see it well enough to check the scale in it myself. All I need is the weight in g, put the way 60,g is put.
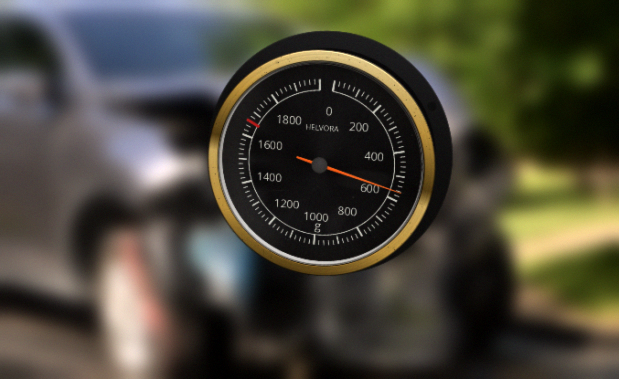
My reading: 560,g
